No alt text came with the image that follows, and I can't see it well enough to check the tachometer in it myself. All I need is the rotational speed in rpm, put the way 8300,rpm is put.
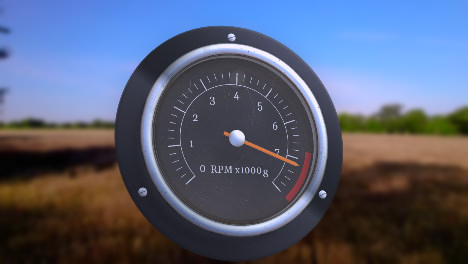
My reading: 7200,rpm
